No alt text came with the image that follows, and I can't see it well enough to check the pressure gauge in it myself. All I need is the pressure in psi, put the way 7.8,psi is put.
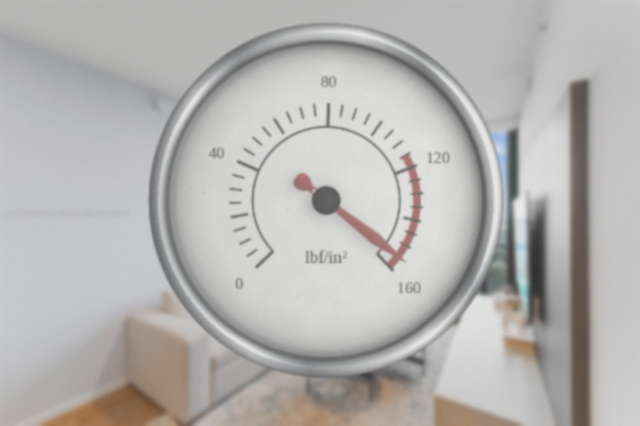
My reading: 155,psi
